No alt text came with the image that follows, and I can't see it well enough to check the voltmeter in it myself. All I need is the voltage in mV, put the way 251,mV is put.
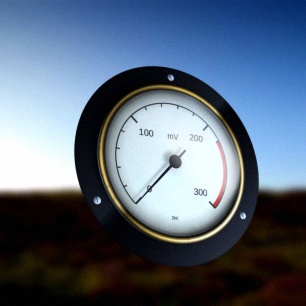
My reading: 0,mV
